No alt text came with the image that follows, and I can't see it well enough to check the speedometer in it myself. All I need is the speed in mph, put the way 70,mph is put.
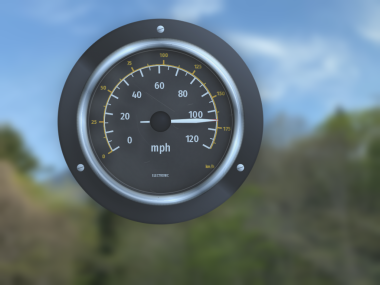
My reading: 105,mph
